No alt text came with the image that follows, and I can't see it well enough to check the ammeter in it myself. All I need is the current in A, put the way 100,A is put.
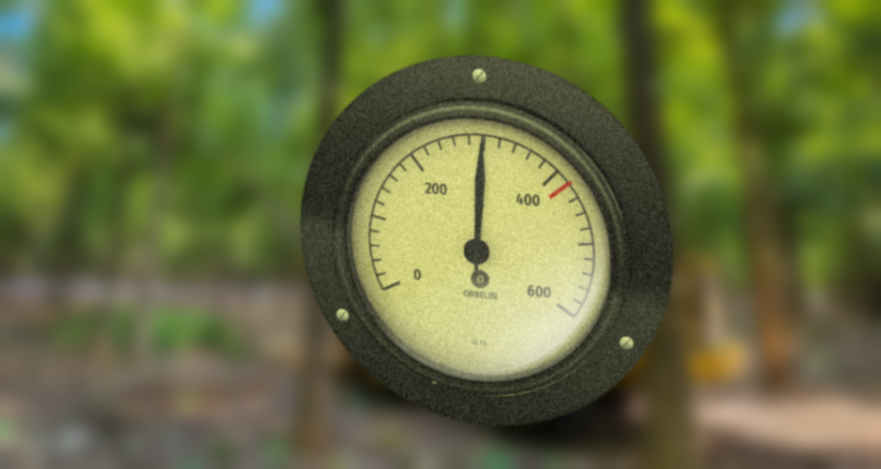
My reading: 300,A
